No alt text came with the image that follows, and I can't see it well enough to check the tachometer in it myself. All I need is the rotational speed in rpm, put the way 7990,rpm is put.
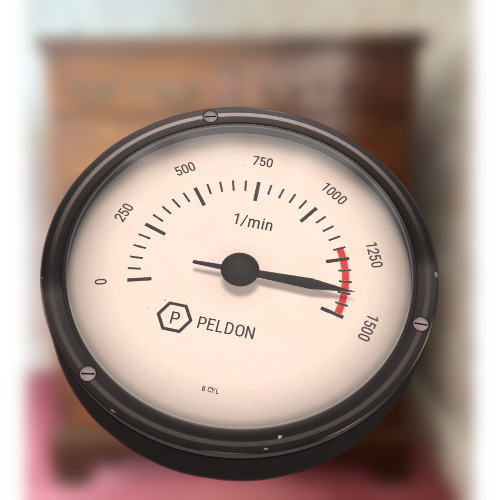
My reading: 1400,rpm
